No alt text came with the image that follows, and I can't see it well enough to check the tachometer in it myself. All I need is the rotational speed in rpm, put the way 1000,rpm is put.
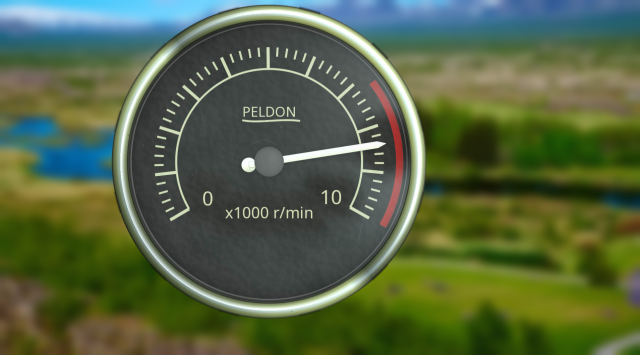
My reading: 8400,rpm
